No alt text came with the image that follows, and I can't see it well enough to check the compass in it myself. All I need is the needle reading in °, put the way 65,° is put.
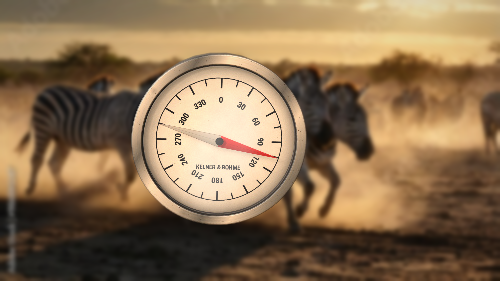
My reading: 105,°
